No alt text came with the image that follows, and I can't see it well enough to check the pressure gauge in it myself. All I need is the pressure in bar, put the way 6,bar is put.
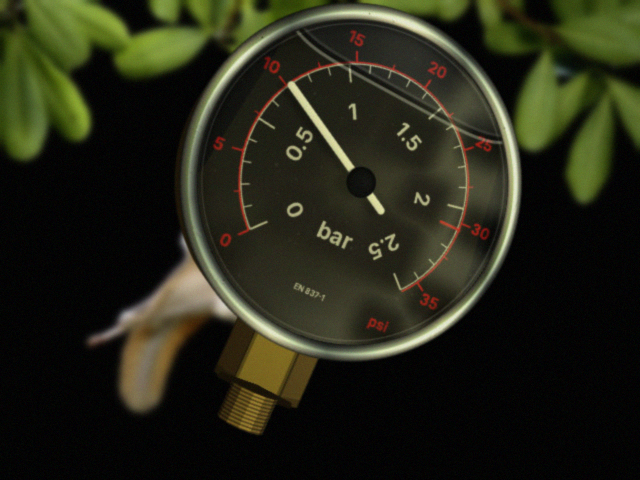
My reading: 0.7,bar
